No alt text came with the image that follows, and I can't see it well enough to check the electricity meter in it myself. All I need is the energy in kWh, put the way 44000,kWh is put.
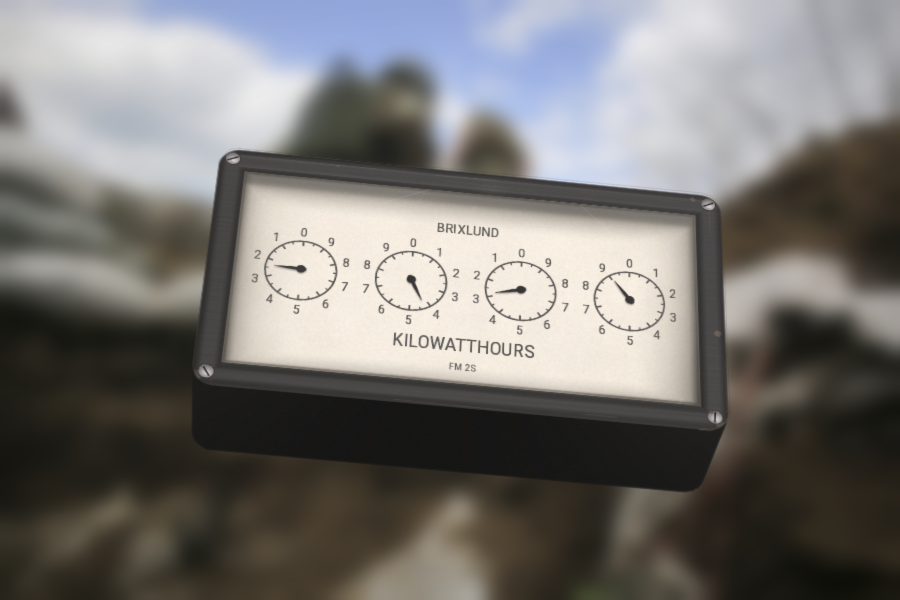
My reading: 2429,kWh
